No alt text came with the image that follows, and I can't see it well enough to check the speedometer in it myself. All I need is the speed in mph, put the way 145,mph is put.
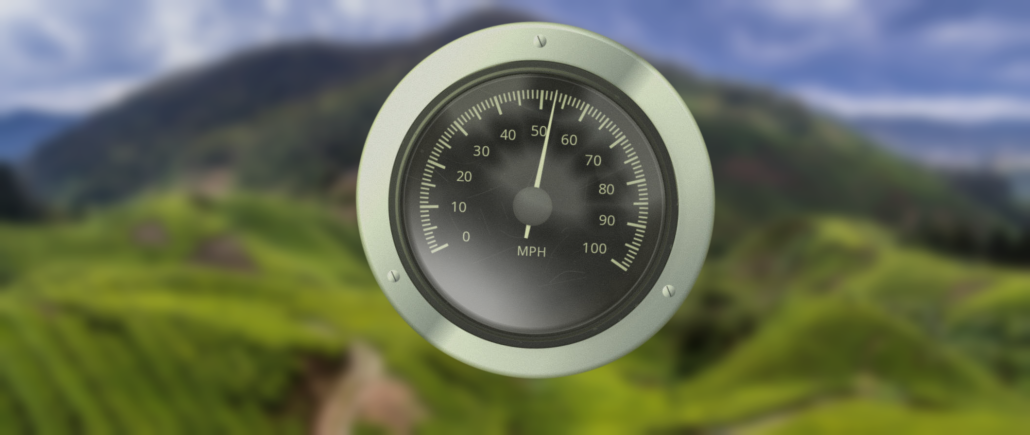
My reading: 53,mph
